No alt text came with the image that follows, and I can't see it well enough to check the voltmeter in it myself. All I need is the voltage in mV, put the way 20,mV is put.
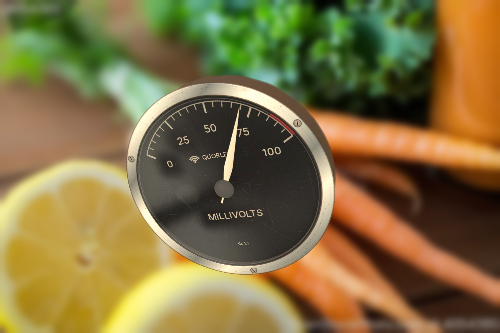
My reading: 70,mV
